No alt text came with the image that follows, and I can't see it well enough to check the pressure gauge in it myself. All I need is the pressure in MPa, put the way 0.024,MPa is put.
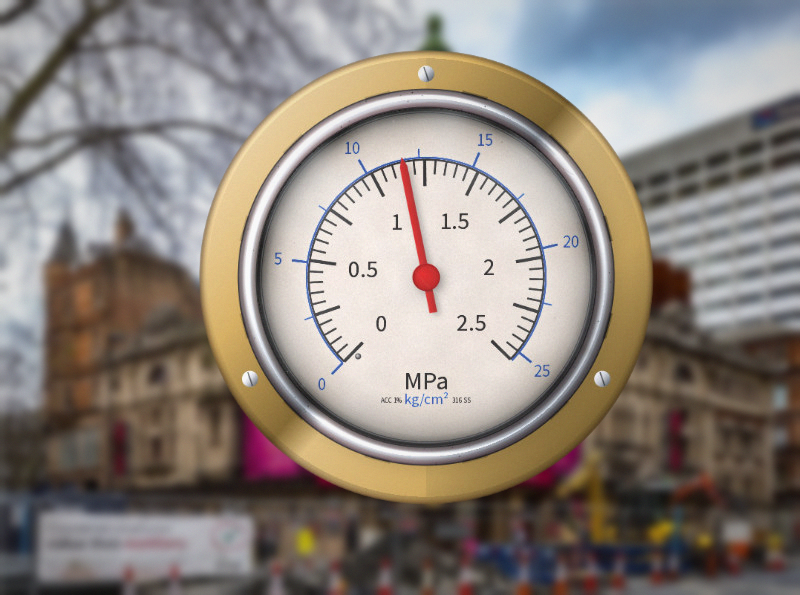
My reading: 1.15,MPa
